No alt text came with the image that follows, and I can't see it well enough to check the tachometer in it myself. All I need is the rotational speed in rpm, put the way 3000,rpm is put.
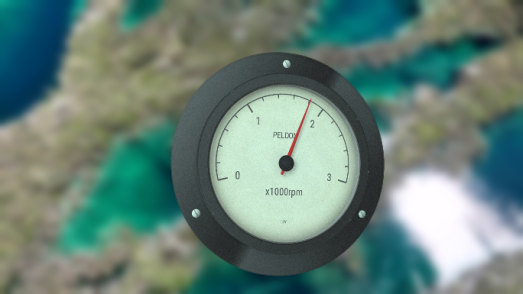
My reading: 1800,rpm
